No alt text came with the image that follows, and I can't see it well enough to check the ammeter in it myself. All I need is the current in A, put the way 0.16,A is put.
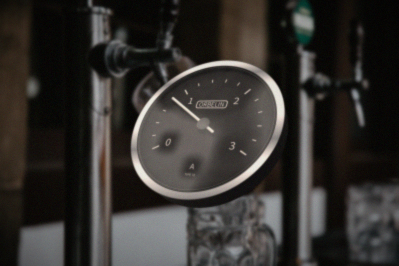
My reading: 0.8,A
